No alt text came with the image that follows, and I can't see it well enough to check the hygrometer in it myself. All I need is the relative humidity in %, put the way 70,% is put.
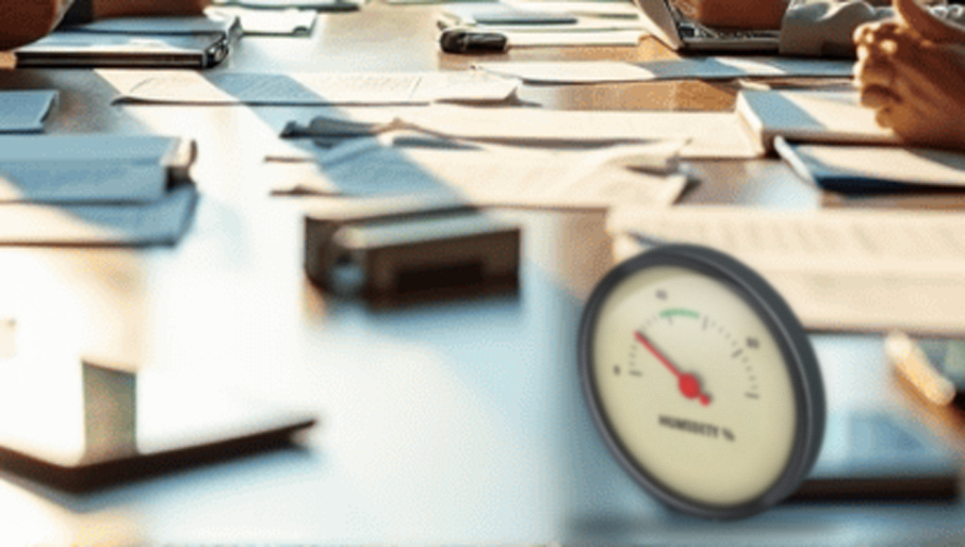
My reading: 20,%
